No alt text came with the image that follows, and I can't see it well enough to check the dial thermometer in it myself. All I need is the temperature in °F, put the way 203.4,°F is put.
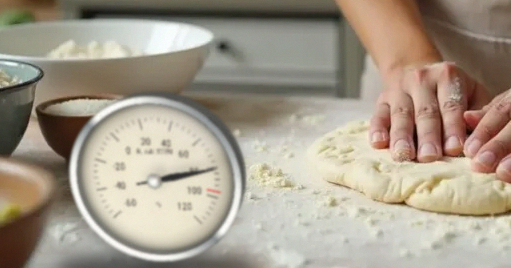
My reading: 80,°F
